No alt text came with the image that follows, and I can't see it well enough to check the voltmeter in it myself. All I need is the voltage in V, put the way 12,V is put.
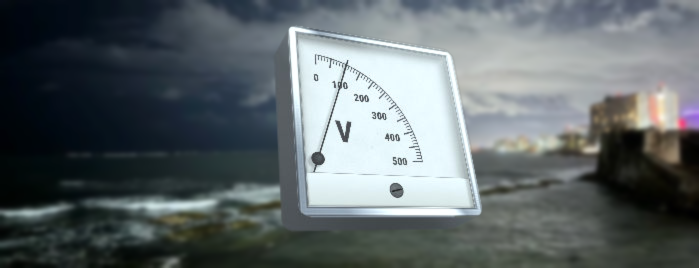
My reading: 100,V
